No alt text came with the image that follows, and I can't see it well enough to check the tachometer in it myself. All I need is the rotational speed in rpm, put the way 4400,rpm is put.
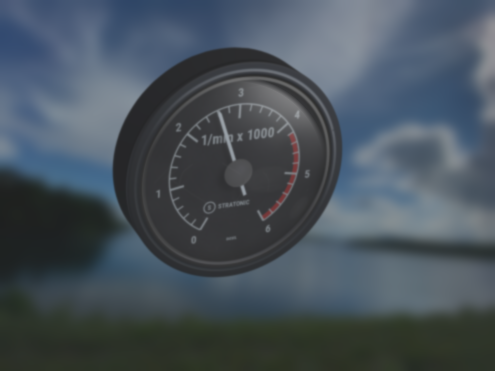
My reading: 2600,rpm
